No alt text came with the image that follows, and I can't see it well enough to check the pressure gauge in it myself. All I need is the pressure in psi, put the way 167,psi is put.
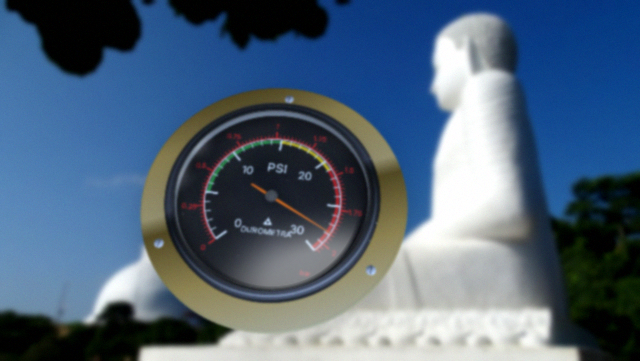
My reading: 28,psi
